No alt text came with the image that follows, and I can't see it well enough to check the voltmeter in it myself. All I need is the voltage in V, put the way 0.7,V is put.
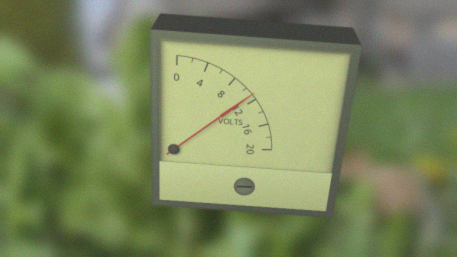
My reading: 11,V
